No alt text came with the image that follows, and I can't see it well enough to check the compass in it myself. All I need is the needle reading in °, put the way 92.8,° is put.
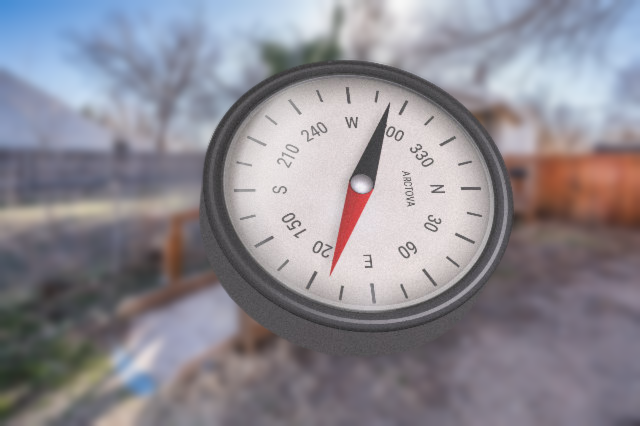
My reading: 112.5,°
